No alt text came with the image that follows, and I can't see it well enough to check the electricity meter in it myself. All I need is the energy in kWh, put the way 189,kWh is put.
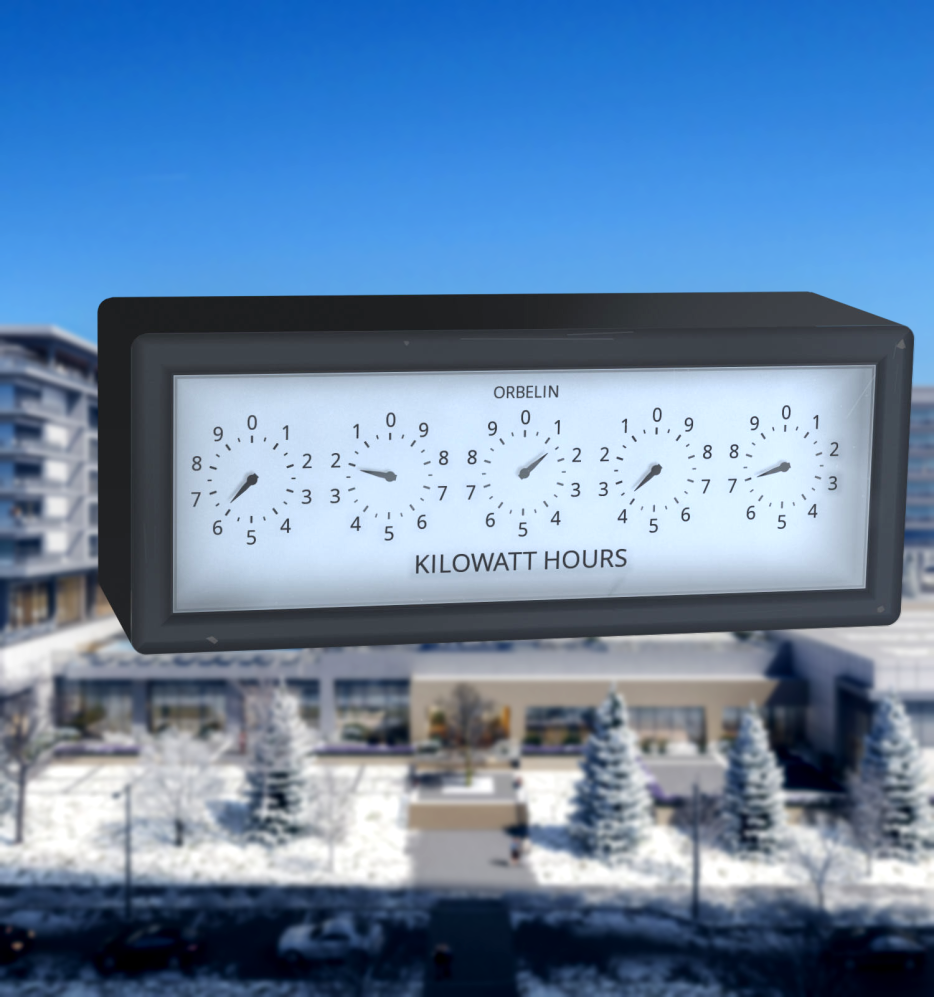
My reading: 62137,kWh
